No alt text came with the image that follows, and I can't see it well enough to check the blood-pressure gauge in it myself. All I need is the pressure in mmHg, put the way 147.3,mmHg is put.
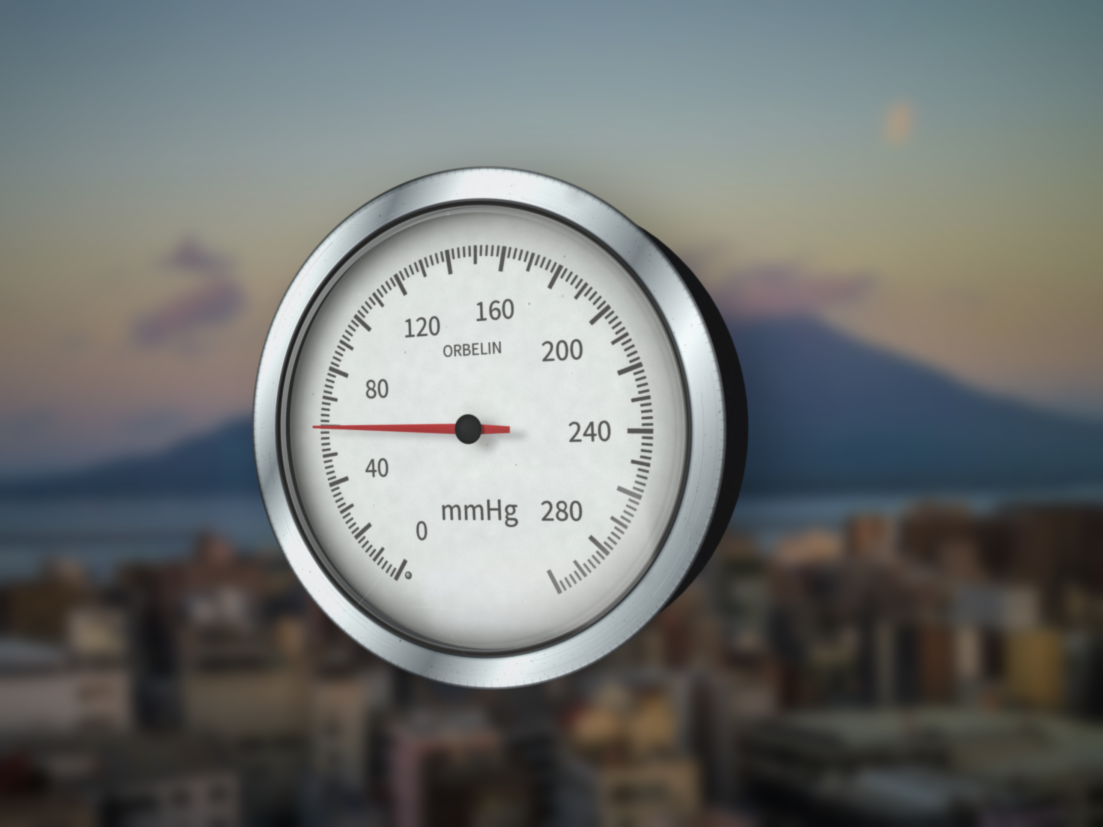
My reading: 60,mmHg
